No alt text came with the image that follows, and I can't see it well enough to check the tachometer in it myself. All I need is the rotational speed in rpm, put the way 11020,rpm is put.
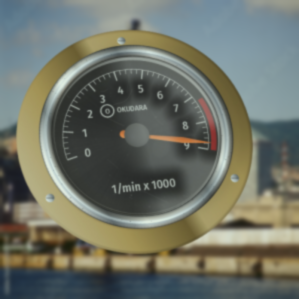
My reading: 8800,rpm
